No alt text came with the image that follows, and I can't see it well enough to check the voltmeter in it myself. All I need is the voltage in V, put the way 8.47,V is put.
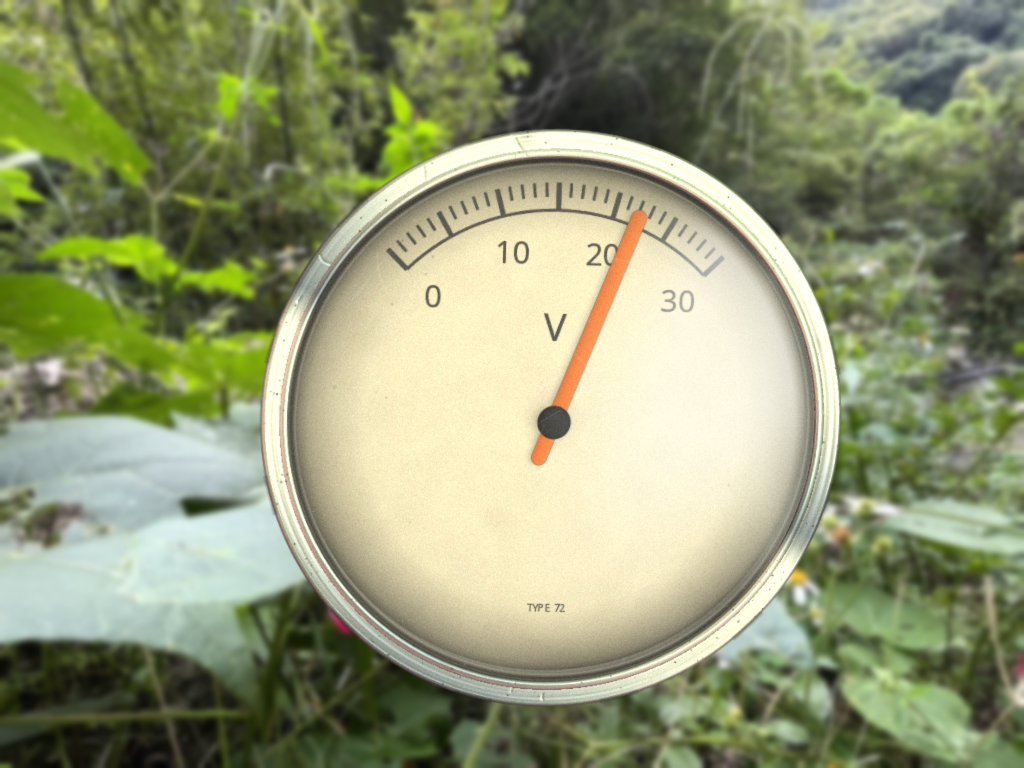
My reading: 22,V
